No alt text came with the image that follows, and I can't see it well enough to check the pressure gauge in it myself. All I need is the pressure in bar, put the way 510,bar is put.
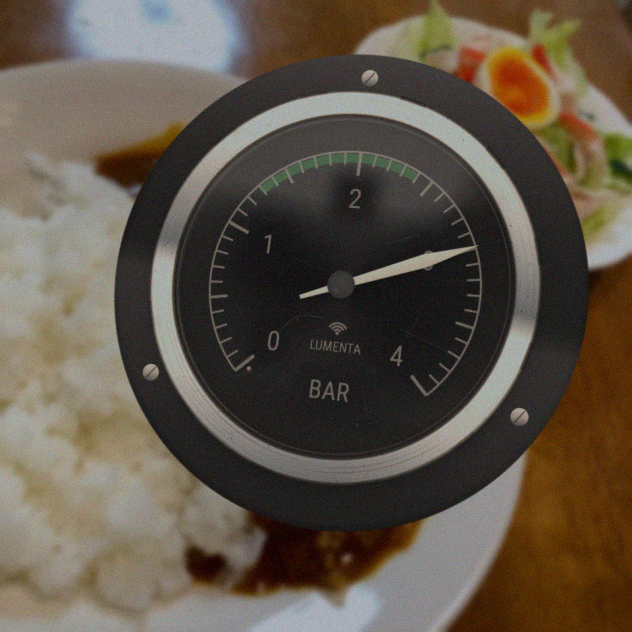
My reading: 3,bar
